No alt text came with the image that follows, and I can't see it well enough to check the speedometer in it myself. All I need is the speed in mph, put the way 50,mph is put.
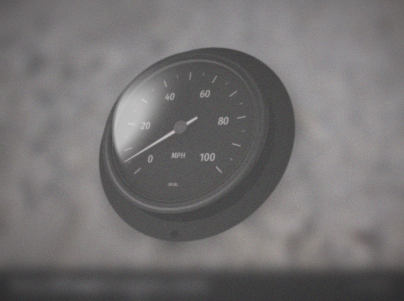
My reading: 5,mph
